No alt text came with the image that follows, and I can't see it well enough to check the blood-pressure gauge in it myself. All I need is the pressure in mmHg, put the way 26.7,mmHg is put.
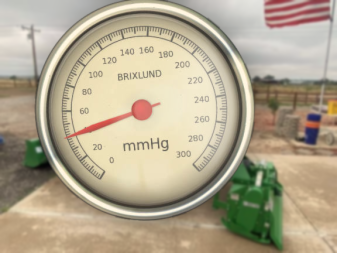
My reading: 40,mmHg
